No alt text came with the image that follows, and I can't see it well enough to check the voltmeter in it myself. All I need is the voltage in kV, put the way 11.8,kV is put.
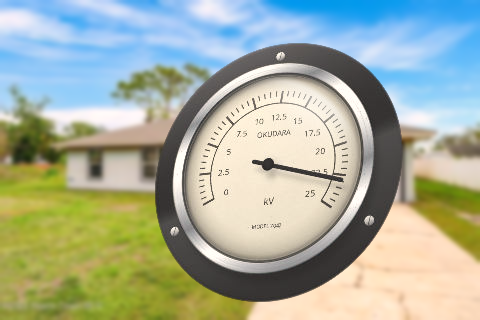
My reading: 23,kV
